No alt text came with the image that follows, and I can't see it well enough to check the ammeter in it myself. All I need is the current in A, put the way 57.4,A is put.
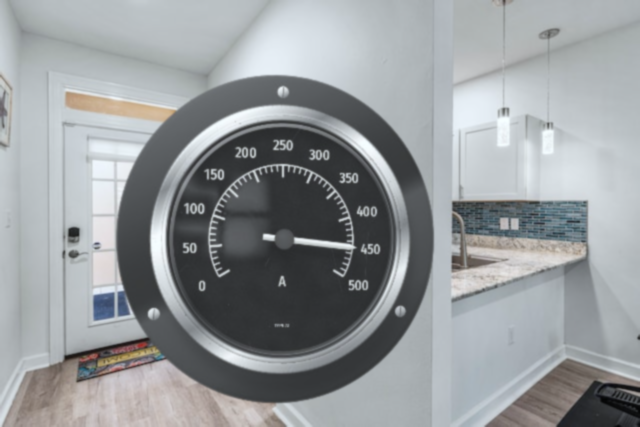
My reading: 450,A
